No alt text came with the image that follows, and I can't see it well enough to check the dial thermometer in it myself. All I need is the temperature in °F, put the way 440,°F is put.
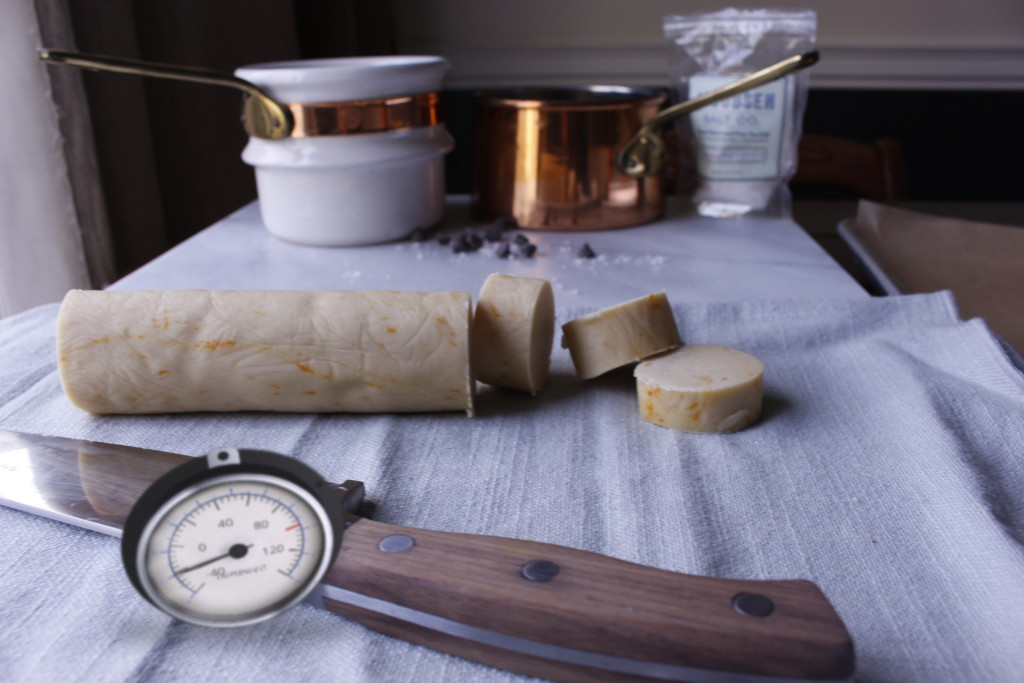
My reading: -20,°F
